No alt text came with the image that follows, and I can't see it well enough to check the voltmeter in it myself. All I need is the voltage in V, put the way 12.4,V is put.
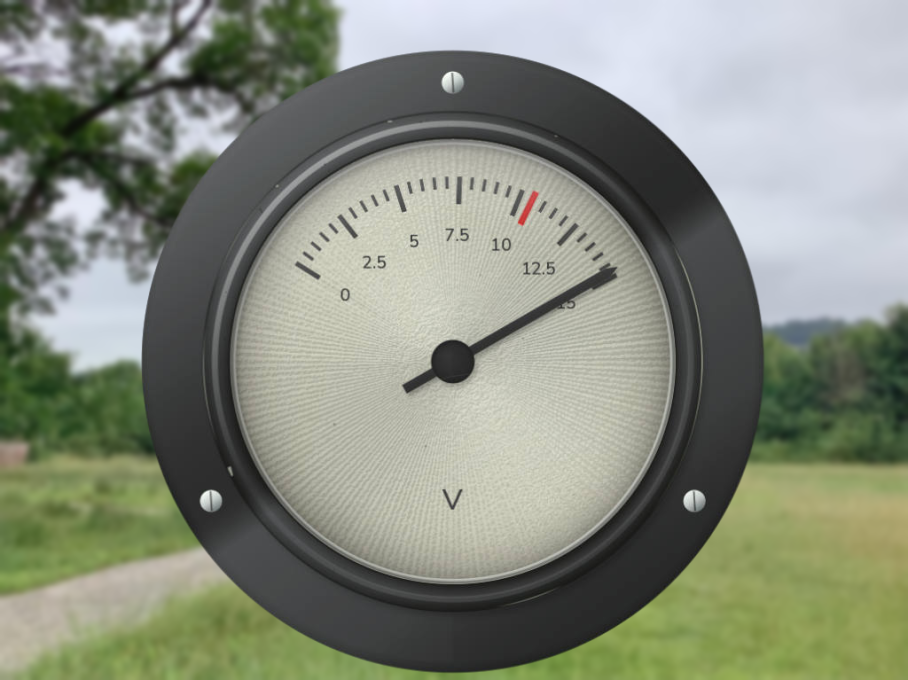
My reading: 14.75,V
